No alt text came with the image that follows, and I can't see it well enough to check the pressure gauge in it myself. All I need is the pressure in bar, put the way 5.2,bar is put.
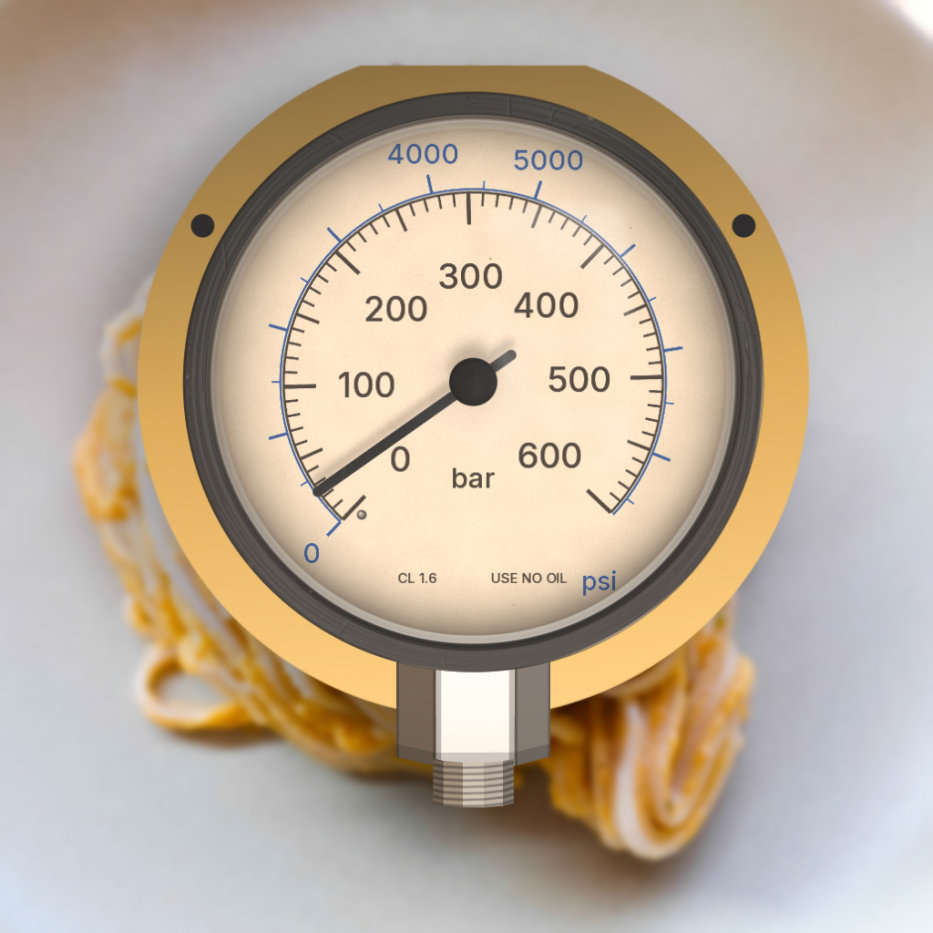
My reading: 25,bar
